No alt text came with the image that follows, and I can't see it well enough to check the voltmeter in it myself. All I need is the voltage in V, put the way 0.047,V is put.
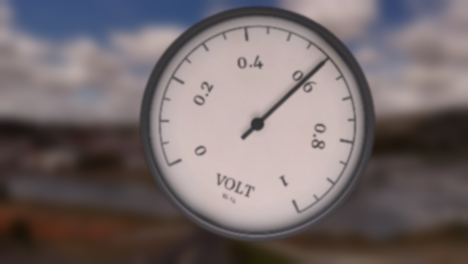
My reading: 0.6,V
